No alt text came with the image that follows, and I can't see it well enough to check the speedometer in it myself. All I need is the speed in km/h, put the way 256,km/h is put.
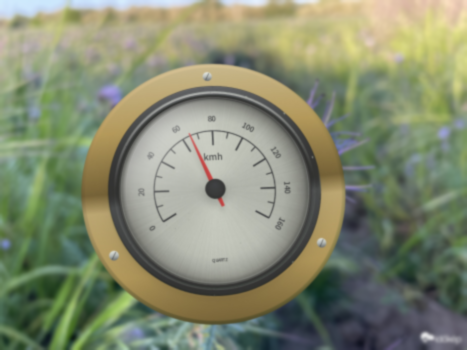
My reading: 65,km/h
